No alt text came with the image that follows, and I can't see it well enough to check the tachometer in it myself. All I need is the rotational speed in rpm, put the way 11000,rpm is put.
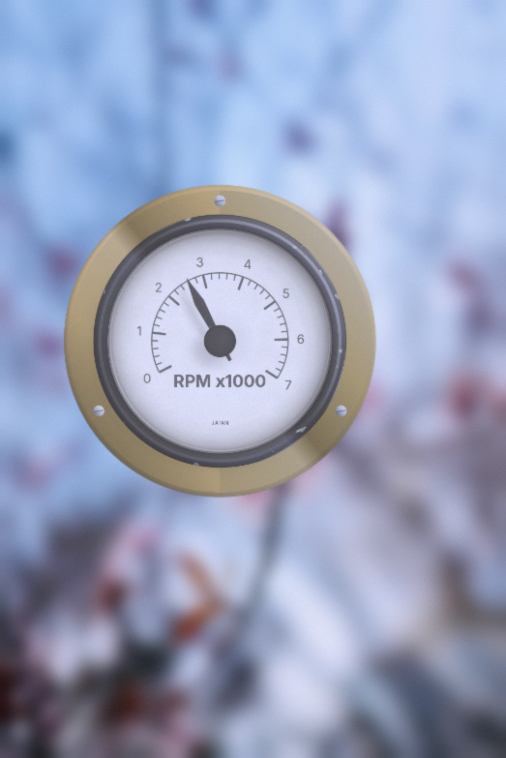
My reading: 2600,rpm
